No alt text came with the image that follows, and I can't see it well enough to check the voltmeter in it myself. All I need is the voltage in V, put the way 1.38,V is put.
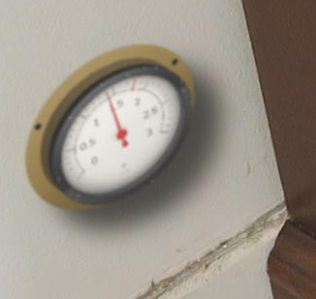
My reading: 1.4,V
